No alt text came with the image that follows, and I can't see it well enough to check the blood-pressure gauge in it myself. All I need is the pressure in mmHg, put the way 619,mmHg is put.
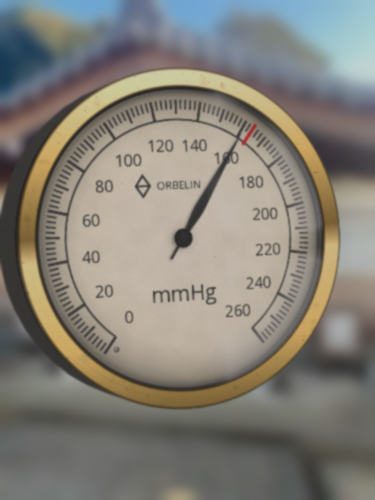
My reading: 160,mmHg
